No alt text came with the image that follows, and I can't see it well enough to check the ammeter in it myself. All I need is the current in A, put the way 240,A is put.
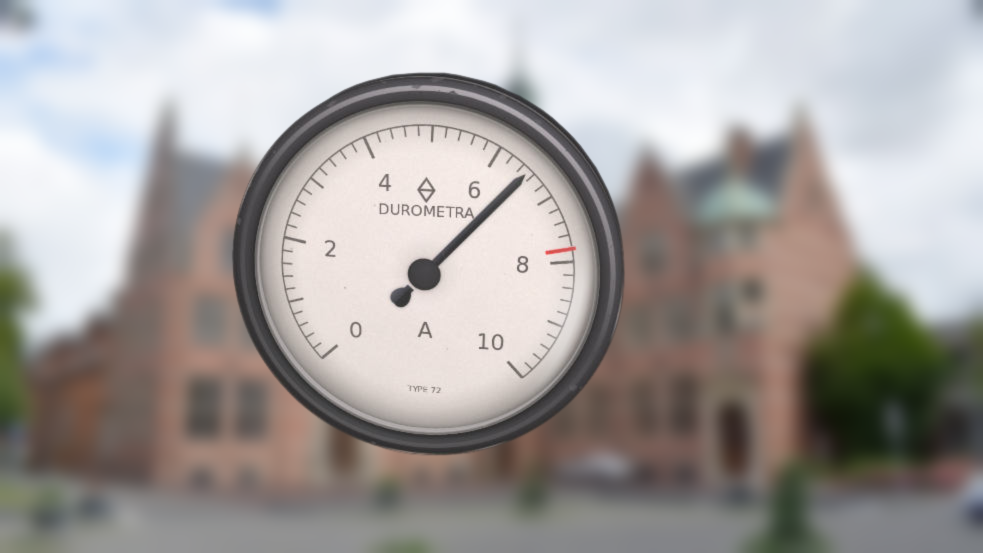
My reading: 6.5,A
